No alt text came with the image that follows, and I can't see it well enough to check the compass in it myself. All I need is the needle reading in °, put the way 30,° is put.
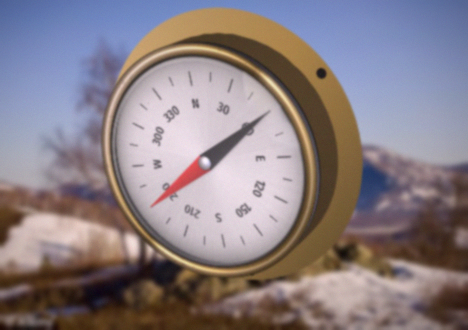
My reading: 240,°
